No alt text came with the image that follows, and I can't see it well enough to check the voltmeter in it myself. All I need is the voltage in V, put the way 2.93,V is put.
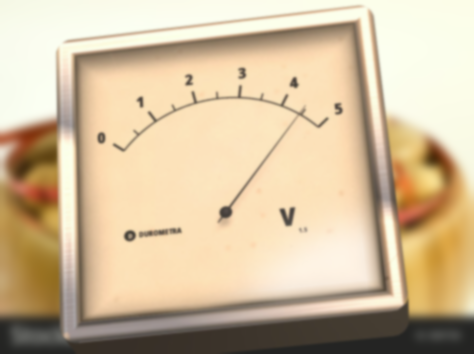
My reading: 4.5,V
